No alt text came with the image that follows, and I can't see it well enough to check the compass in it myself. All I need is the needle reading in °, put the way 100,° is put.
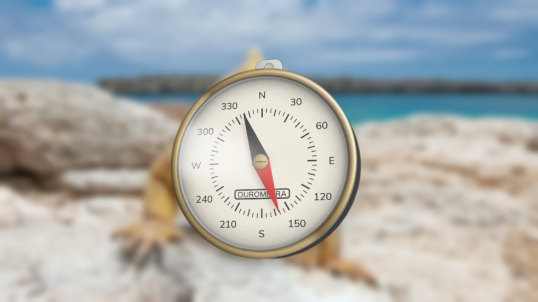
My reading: 160,°
